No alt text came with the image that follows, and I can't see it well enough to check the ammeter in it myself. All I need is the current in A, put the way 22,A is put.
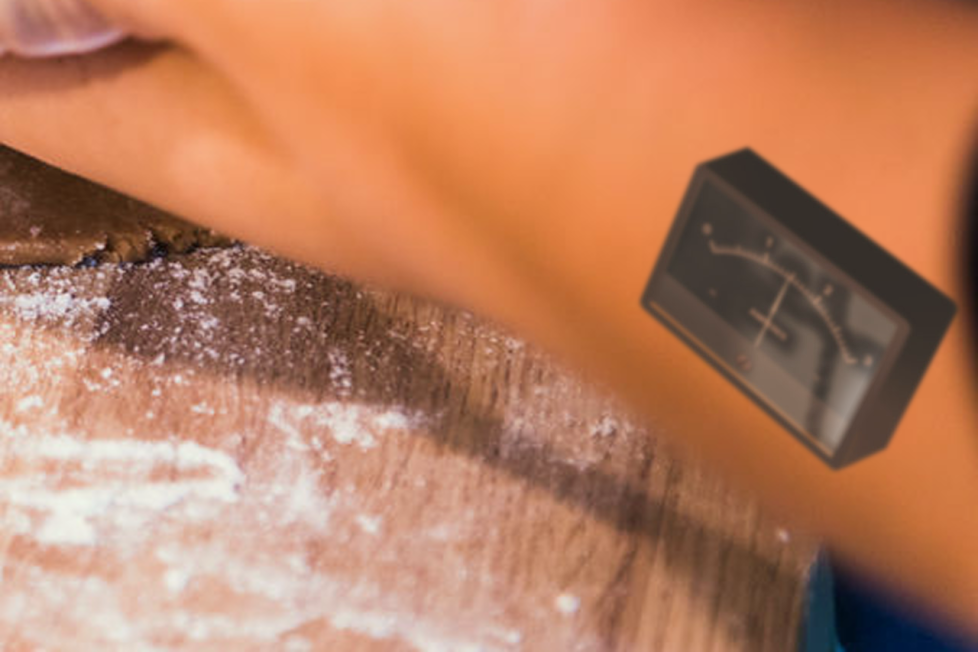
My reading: 1.5,A
